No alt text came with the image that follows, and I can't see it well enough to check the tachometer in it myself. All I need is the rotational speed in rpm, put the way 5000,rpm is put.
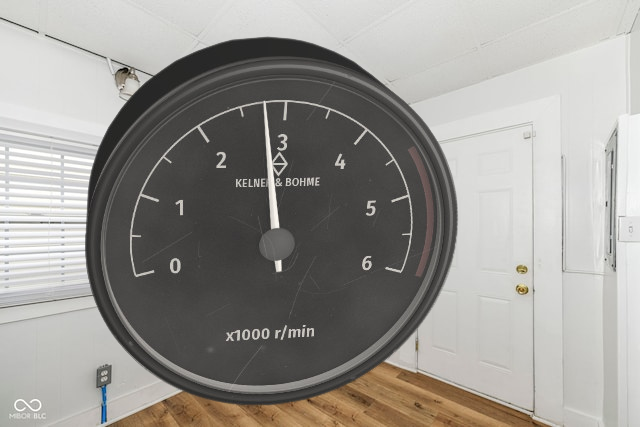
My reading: 2750,rpm
